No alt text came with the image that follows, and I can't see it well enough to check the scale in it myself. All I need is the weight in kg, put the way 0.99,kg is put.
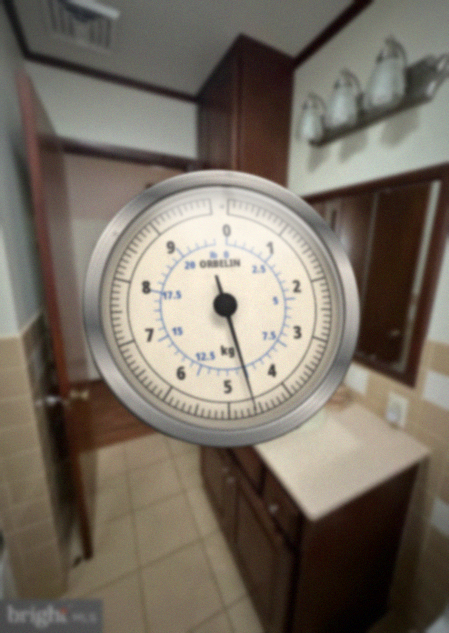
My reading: 4.6,kg
